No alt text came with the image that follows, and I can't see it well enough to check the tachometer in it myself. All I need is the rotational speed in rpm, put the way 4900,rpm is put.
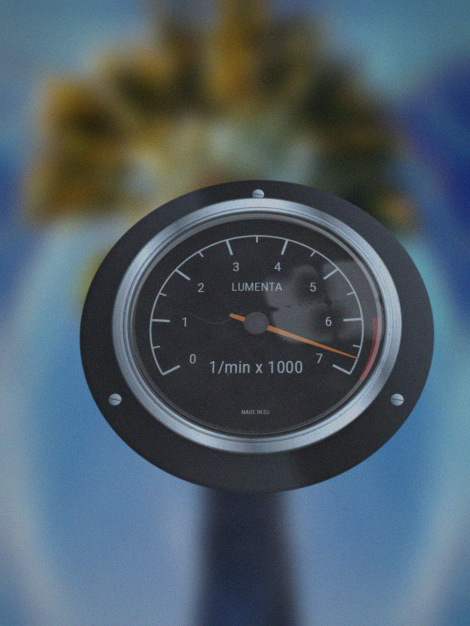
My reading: 6750,rpm
